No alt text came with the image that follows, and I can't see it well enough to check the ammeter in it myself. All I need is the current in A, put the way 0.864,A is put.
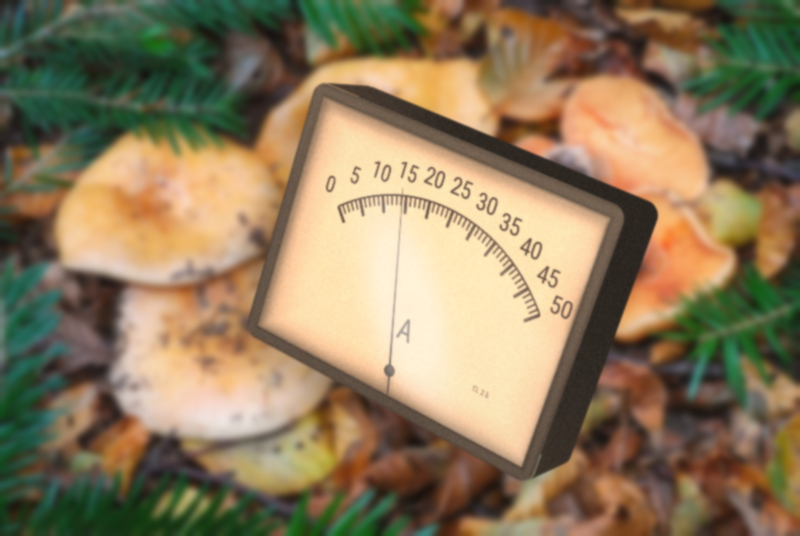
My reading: 15,A
